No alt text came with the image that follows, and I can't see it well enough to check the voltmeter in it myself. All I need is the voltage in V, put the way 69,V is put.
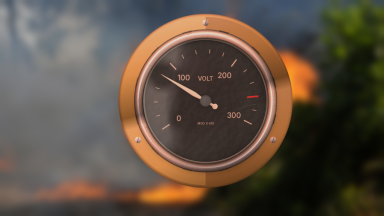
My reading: 80,V
